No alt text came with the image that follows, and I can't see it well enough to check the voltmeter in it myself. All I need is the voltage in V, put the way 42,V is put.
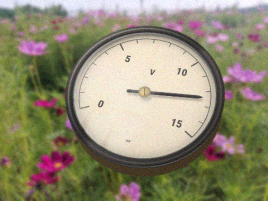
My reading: 12.5,V
